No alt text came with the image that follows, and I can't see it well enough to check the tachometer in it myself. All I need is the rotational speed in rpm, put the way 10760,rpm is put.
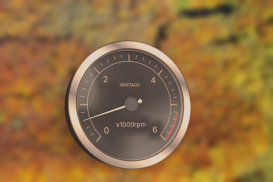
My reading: 600,rpm
